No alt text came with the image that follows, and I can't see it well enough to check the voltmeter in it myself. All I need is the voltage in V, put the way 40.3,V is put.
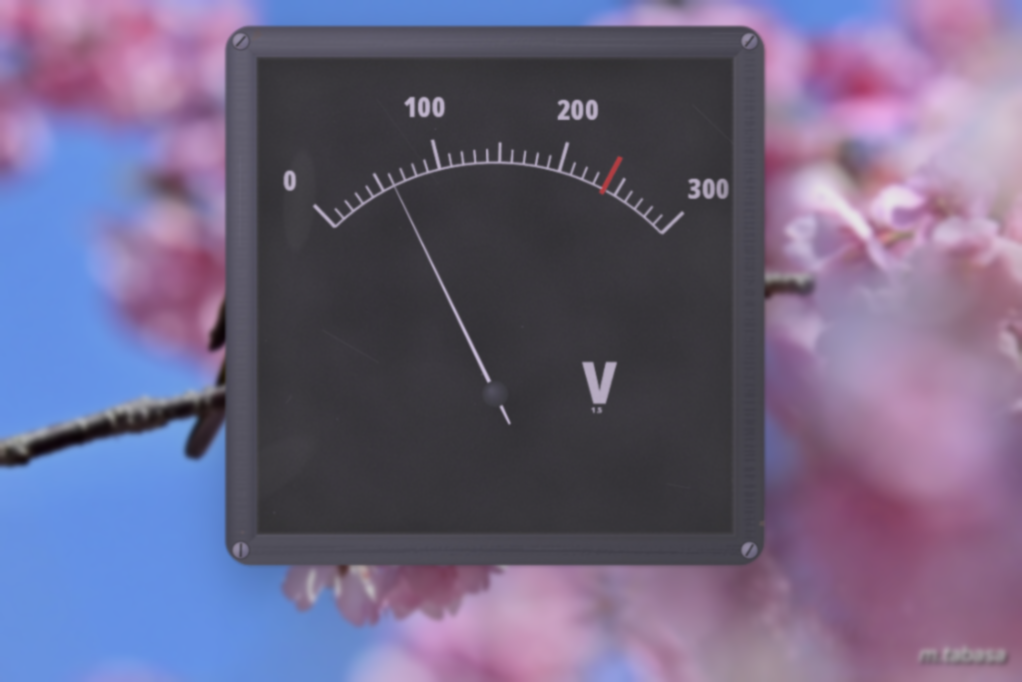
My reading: 60,V
